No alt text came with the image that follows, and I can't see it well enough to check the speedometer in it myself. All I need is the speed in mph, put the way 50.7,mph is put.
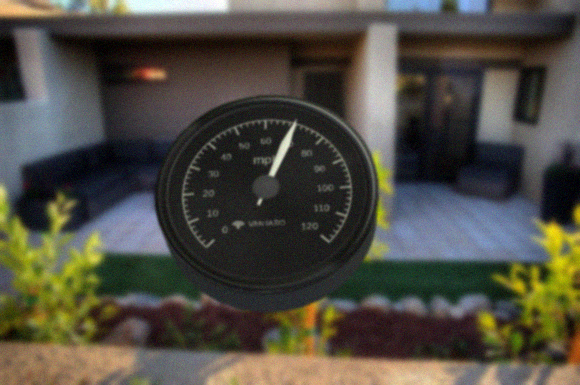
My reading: 70,mph
